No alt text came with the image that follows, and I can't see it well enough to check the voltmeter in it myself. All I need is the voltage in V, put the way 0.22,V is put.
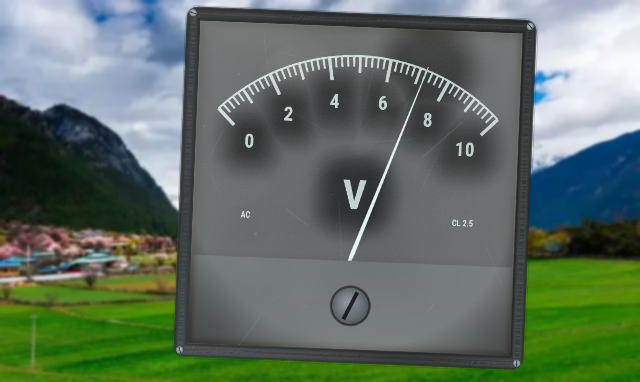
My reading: 7.2,V
